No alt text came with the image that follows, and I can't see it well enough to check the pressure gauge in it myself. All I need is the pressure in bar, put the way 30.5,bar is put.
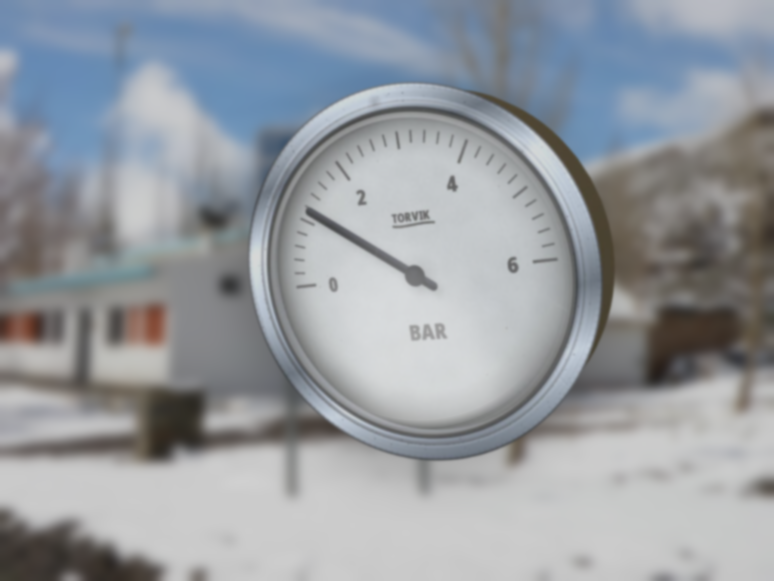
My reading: 1.2,bar
